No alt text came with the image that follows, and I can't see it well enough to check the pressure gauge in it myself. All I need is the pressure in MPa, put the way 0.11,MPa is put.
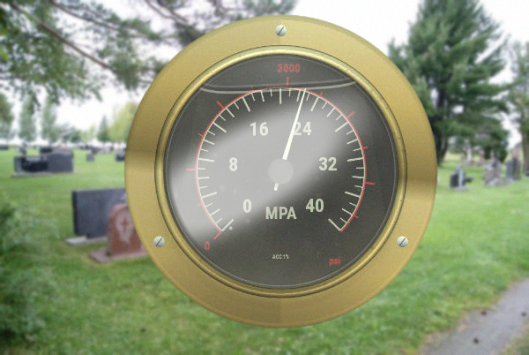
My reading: 22.5,MPa
